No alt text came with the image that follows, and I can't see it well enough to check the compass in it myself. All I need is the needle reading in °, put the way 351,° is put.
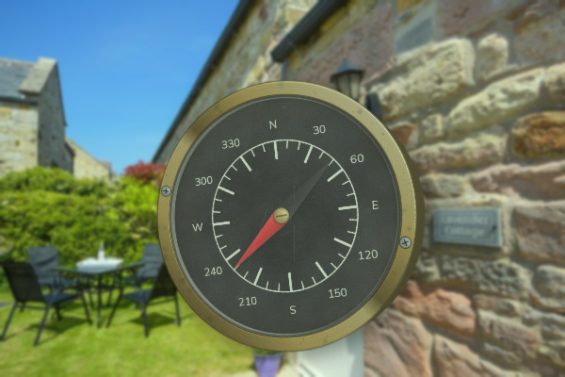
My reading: 230,°
